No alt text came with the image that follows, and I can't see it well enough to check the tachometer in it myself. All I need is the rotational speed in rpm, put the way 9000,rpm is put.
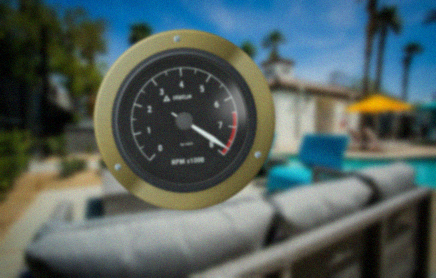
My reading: 7750,rpm
